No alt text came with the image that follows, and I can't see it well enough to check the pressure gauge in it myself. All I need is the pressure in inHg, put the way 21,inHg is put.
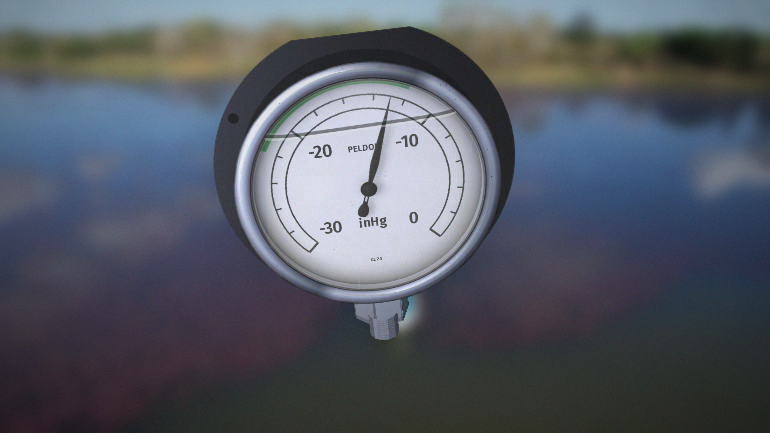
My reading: -13,inHg
